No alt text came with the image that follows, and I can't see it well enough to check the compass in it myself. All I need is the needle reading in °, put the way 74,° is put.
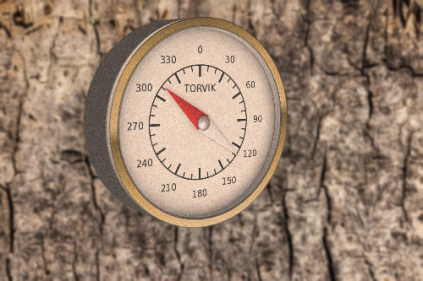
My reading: 310,°
